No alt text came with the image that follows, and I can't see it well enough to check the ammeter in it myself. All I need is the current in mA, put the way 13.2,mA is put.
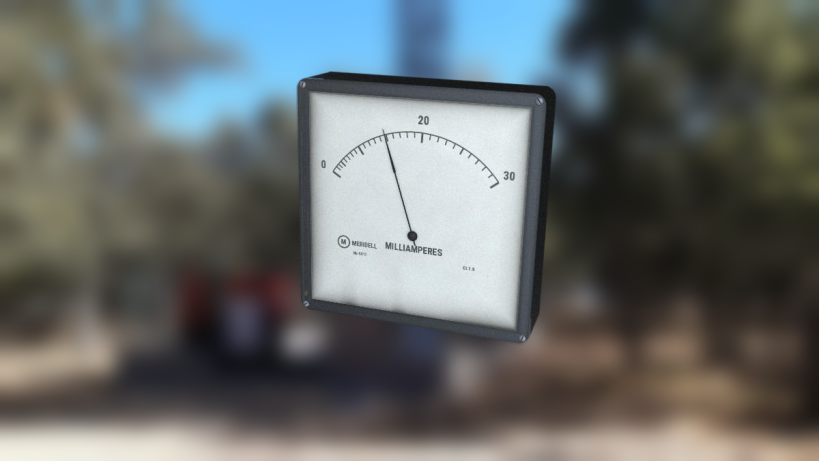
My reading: 15,mA
